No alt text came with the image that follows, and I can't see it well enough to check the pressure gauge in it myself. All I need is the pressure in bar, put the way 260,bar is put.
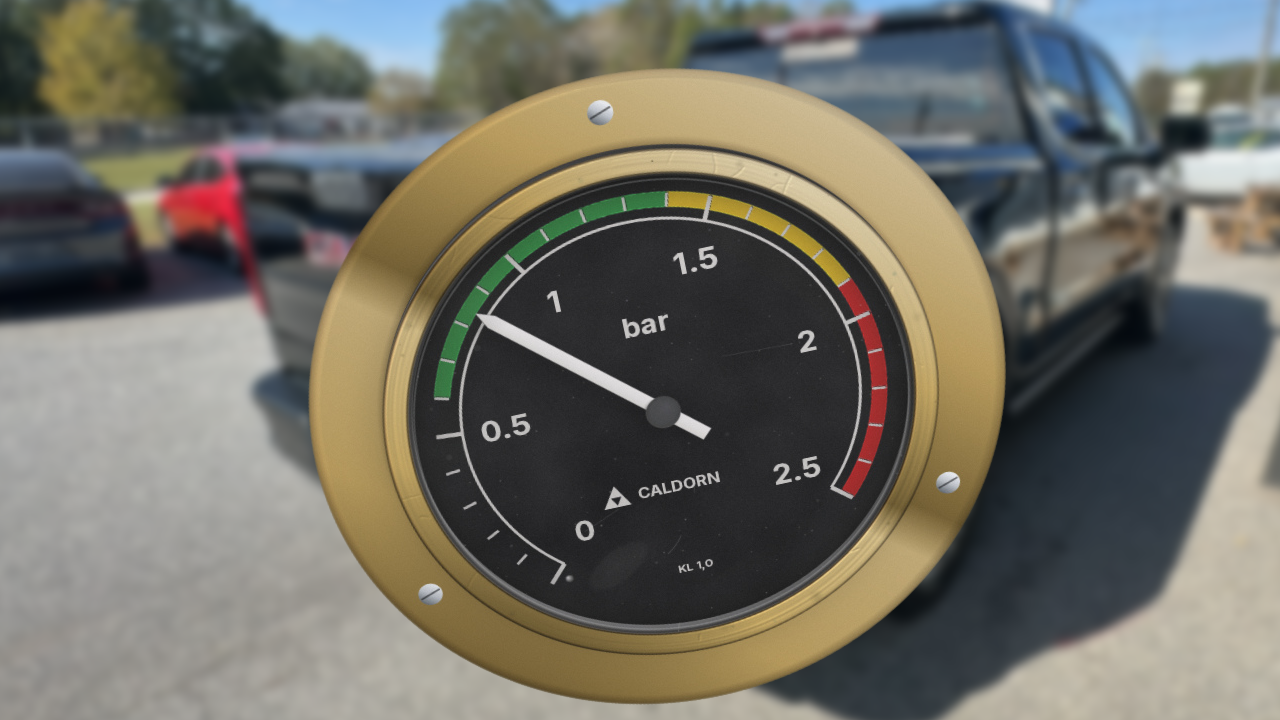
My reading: 0.85,bar
